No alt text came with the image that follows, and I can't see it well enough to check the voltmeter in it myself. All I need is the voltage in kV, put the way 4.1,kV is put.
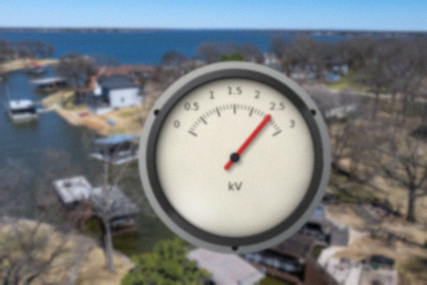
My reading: 2.5,kV
